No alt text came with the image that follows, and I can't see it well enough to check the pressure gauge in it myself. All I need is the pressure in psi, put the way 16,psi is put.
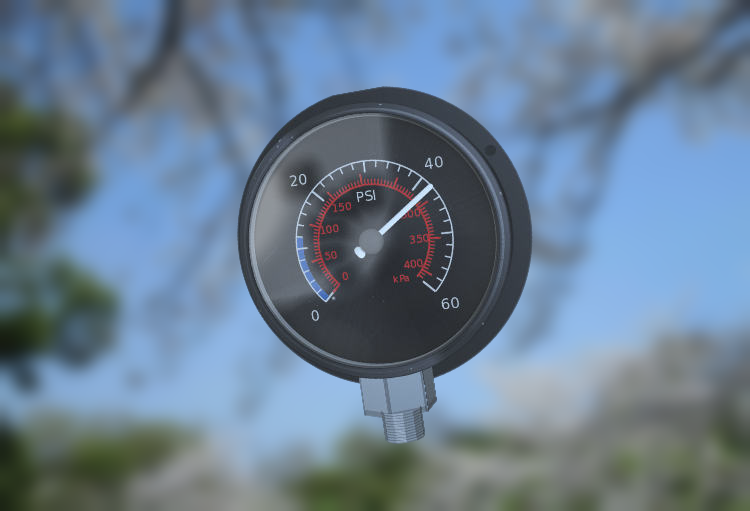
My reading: 42,psi
